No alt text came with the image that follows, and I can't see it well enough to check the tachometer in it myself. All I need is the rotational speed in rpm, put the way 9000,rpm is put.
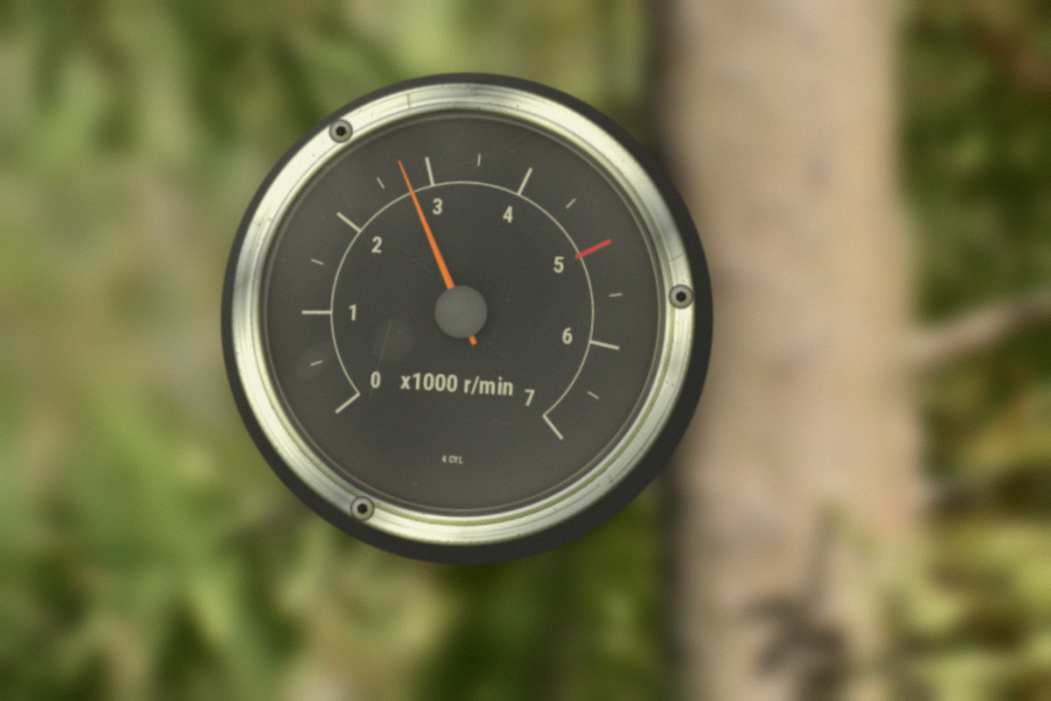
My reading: 2750,rpm
